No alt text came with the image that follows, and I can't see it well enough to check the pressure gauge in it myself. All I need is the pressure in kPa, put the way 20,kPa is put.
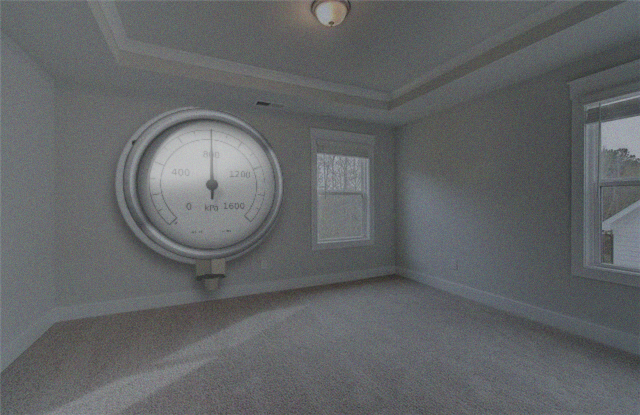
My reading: 800,kPa
